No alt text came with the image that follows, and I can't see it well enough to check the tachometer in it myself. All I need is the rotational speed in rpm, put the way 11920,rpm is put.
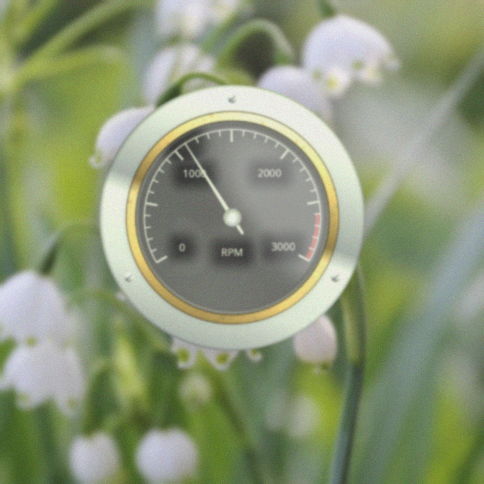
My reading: 1100,rpm
